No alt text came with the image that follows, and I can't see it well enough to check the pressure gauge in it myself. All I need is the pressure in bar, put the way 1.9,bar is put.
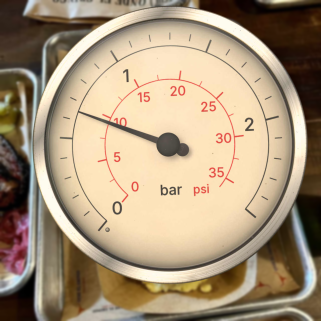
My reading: 0.65,bar
